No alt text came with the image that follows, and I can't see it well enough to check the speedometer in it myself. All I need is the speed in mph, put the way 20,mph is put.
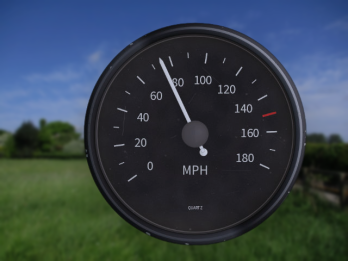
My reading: 75,mph
